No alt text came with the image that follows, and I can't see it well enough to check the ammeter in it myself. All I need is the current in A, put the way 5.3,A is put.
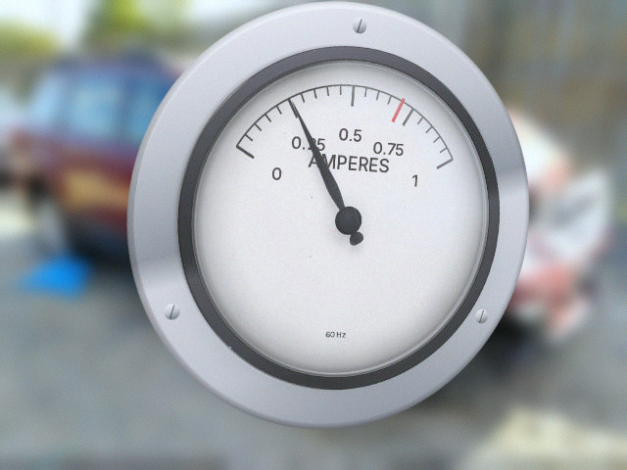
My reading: 0.25,A
